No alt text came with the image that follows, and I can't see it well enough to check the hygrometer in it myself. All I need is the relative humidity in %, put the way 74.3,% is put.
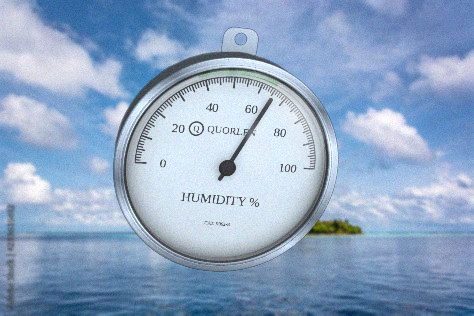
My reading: 65,%
